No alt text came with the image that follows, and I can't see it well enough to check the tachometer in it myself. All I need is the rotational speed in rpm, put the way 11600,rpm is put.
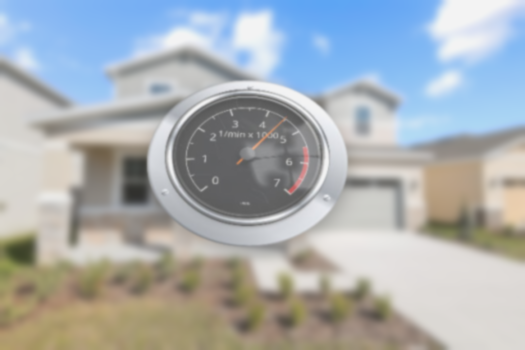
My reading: 4500,rpm
